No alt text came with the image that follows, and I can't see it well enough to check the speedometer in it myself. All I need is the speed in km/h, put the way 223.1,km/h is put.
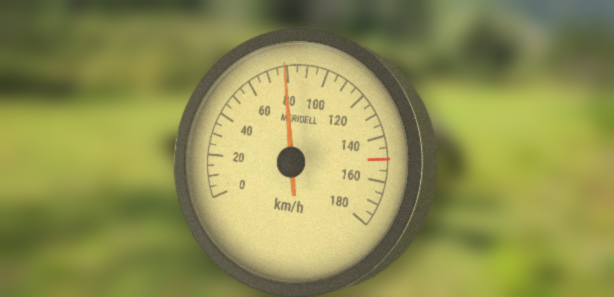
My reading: 80,km/h
